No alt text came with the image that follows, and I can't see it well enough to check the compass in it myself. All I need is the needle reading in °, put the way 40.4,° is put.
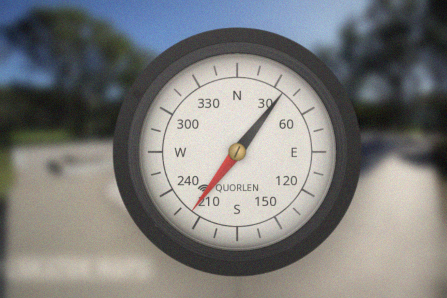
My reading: 217.5,°
